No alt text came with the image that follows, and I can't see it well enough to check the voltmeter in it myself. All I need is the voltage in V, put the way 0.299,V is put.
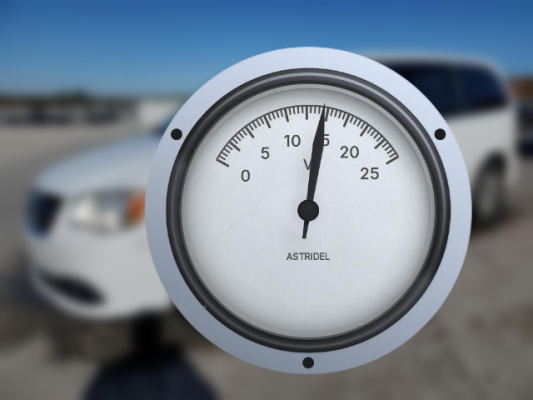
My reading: 14.5,V
